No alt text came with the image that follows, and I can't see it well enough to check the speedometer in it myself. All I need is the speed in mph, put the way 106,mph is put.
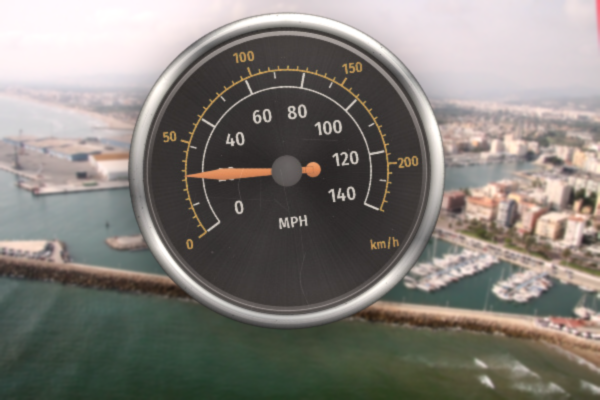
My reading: 20,mph
